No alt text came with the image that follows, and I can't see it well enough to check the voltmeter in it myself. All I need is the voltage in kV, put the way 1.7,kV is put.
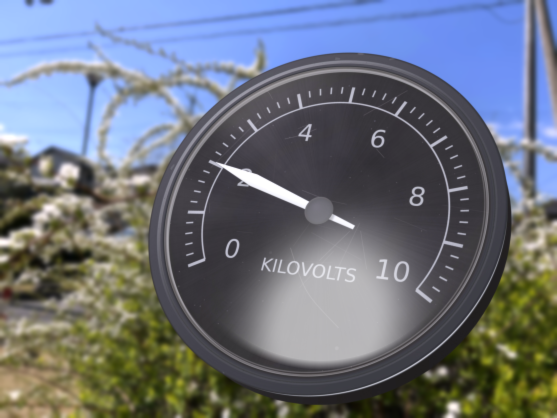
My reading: 2,kV
